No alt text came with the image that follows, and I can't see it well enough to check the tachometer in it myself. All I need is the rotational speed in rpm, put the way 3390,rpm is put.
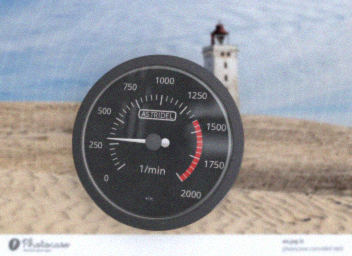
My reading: 300,rpm
